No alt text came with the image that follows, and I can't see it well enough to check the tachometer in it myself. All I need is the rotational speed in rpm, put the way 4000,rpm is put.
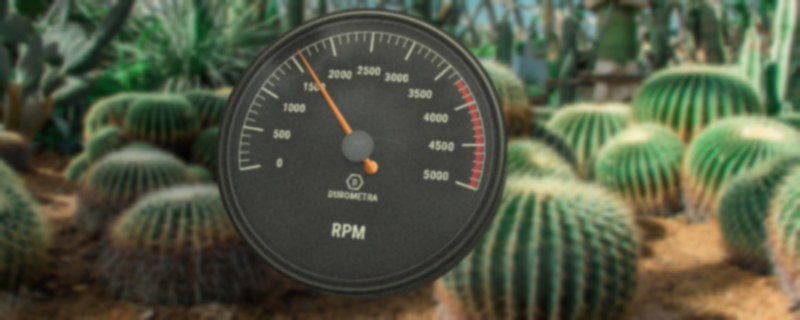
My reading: 1600,rpm
